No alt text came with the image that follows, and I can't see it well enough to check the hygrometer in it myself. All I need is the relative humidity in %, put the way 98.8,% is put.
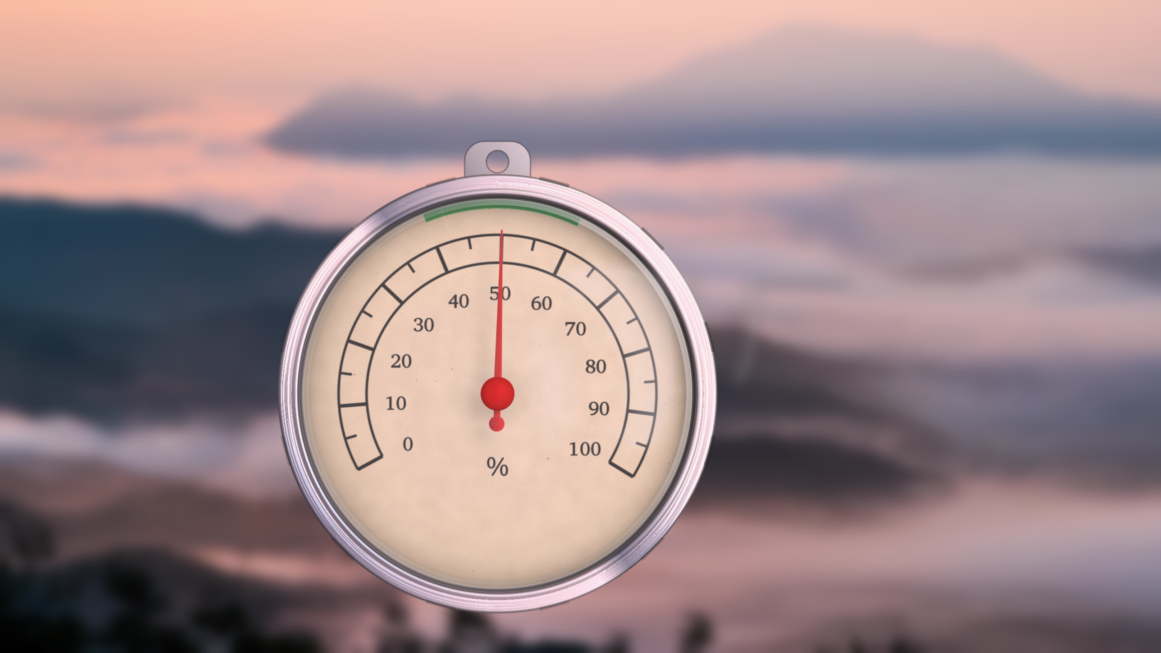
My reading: 50,%
